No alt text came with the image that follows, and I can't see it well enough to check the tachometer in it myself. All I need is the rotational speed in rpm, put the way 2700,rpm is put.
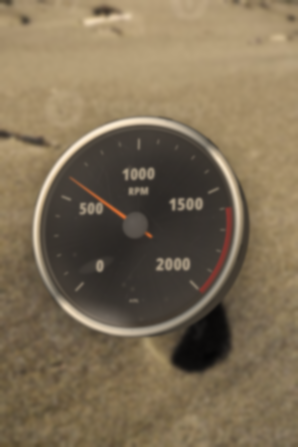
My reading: 600,rpm
